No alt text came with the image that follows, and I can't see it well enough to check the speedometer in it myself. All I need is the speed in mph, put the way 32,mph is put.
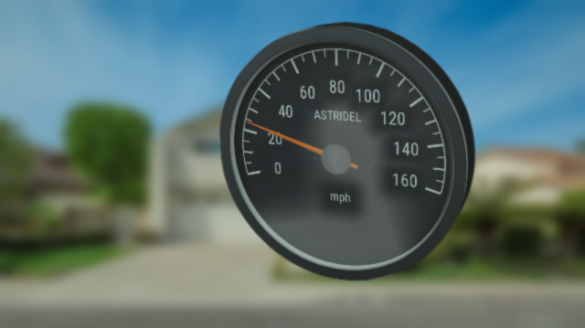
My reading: 25,mph
